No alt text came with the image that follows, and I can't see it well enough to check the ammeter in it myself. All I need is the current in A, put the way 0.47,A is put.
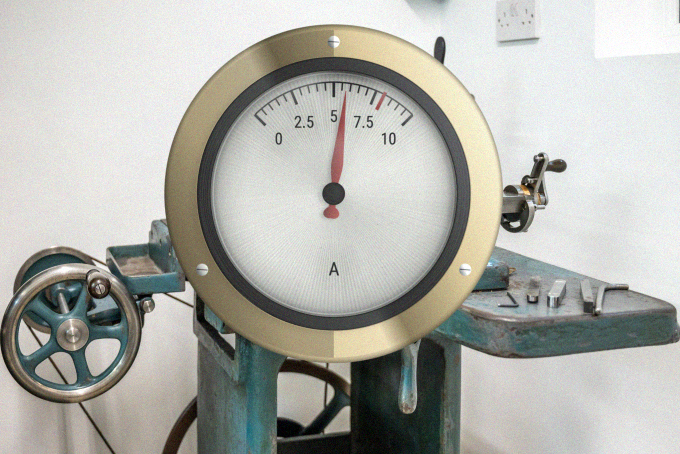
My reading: 5.75,A
